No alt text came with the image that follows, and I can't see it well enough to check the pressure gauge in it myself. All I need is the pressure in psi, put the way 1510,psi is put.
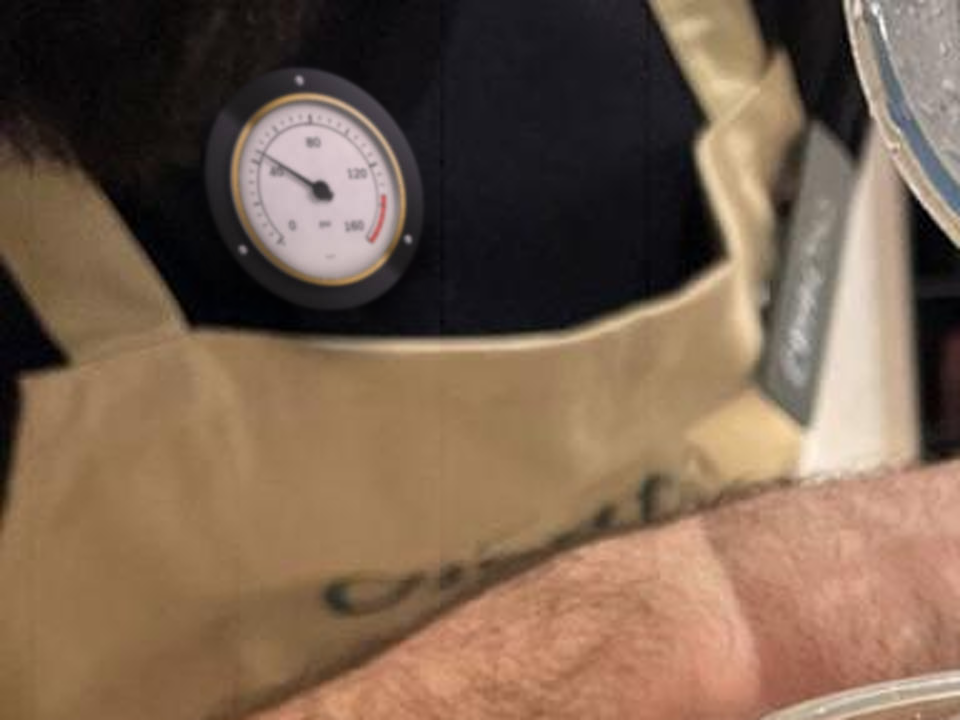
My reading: 45,psi
